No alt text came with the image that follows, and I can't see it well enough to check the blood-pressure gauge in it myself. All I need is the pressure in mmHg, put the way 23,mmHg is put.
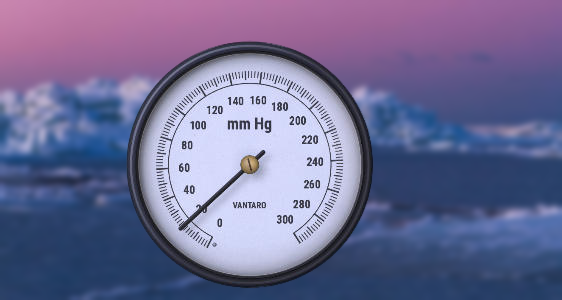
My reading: 20,mmHg
